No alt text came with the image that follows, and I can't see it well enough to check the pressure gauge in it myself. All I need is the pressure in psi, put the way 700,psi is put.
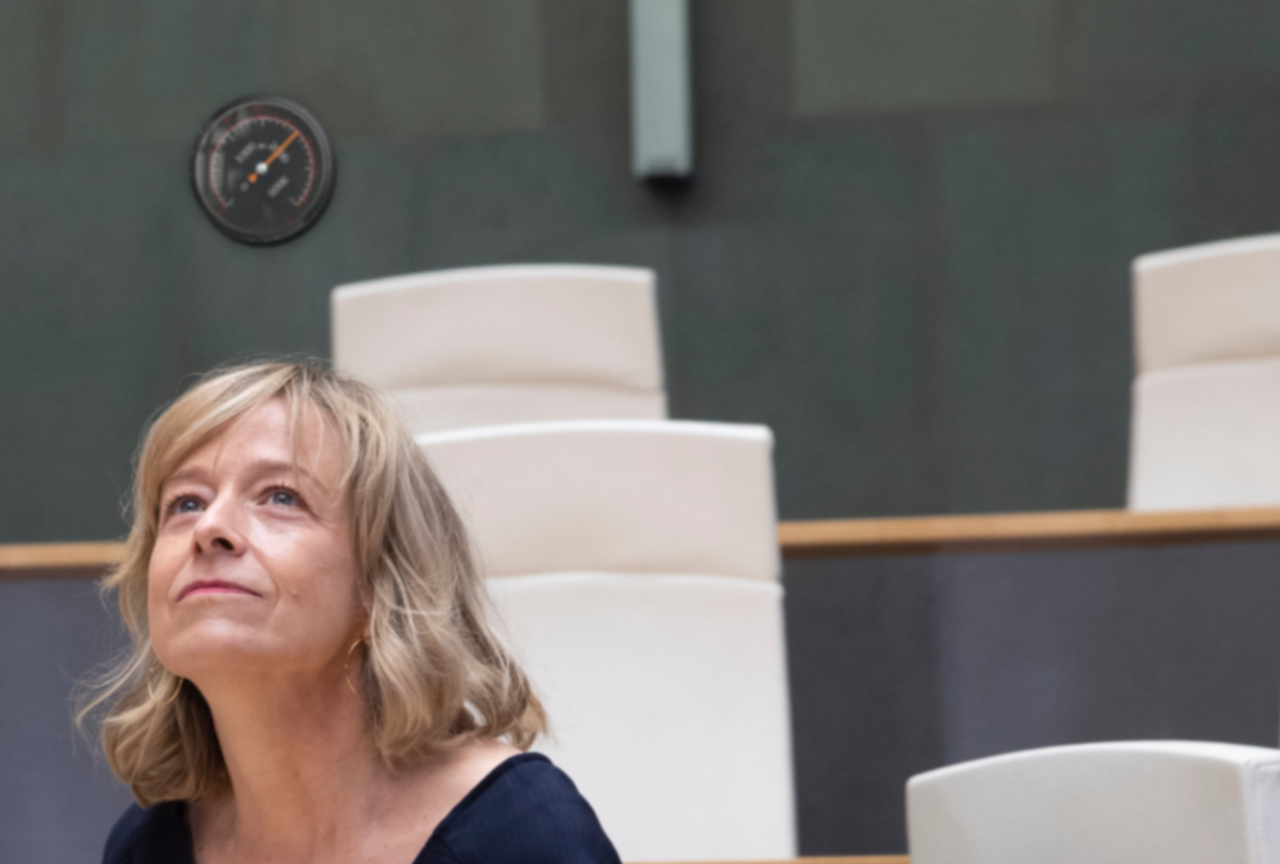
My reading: 2000,psi
